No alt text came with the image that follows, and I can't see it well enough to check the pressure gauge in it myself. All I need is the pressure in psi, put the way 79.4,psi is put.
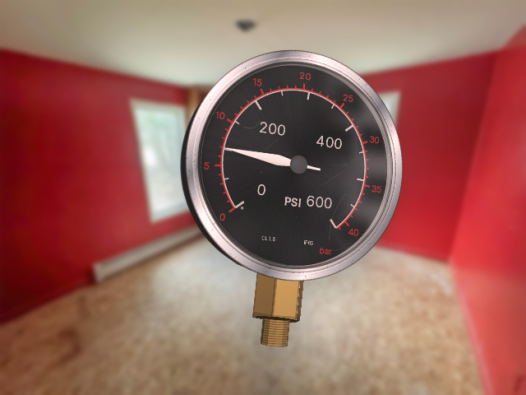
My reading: 100,psi
